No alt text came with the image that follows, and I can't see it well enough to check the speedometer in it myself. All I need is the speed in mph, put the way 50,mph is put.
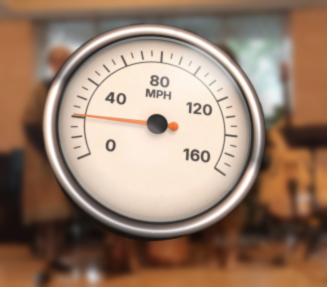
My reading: 20,mph
